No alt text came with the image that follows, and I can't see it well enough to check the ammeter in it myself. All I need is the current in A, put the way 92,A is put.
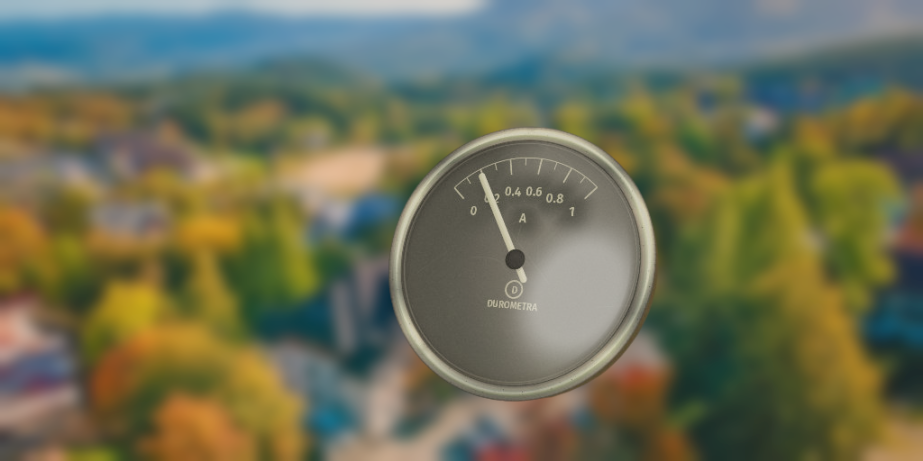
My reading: 0.2,A
